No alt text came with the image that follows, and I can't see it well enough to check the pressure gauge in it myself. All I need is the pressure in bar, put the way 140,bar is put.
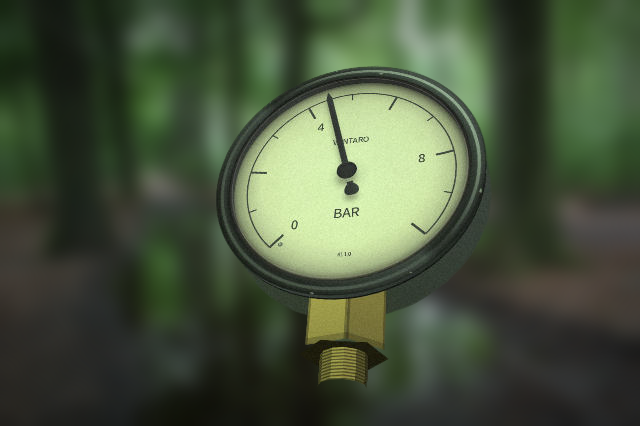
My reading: 4.5,bar
